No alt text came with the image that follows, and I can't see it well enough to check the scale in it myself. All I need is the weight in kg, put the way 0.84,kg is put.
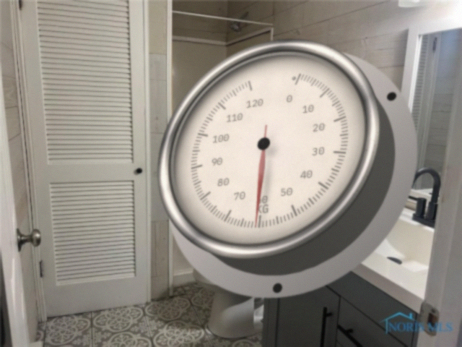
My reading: 60,kg
